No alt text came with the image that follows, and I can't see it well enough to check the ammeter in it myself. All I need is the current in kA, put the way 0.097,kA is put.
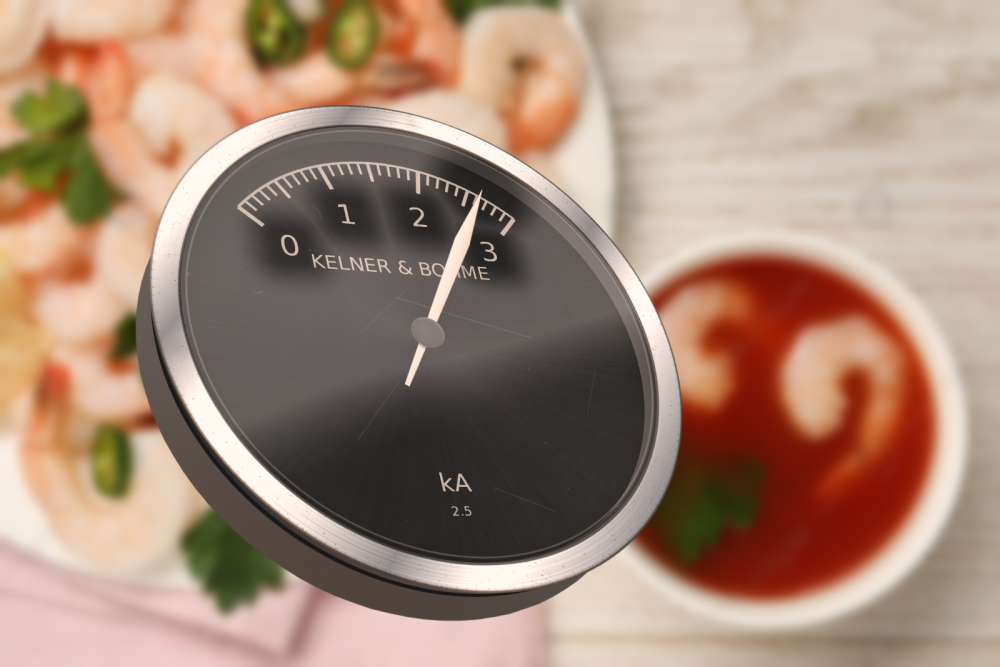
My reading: 2.6,kA
